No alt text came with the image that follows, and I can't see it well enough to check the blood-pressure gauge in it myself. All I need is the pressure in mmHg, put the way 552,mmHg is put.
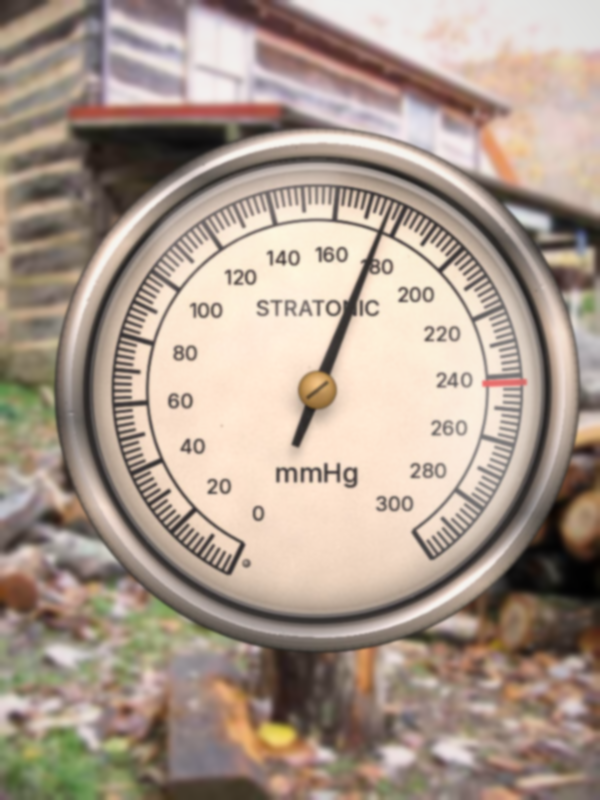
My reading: 176,mmHg
